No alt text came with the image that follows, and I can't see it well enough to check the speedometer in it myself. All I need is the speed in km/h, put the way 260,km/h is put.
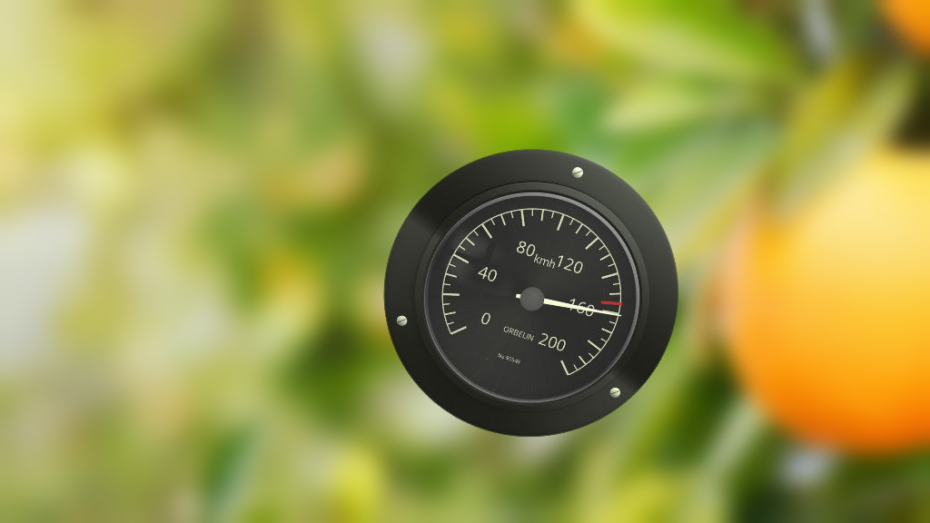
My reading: 160,km/h
